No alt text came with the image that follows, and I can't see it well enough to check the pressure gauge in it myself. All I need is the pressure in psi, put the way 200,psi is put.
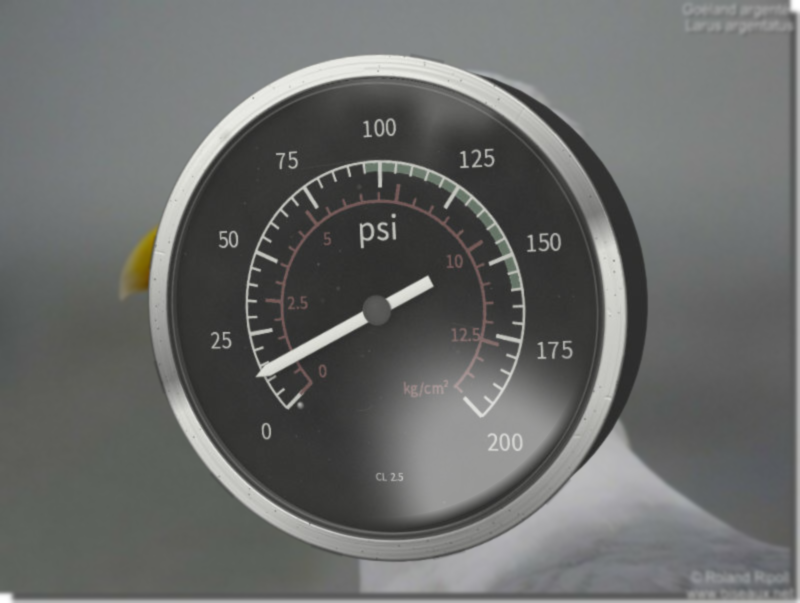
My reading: 12.5,psi
